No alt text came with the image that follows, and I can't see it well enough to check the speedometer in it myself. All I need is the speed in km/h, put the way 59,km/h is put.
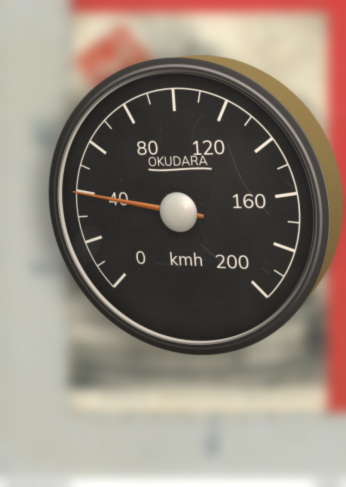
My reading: 40,km/h
